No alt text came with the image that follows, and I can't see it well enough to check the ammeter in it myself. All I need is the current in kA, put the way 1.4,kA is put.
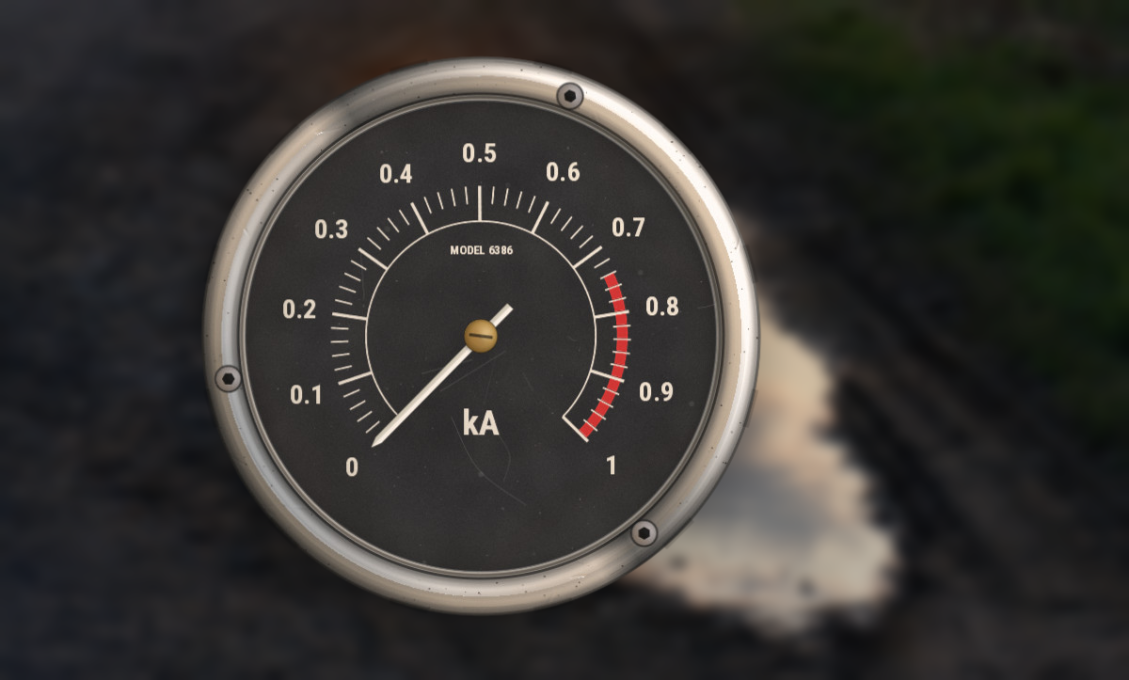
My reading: 0,kA
